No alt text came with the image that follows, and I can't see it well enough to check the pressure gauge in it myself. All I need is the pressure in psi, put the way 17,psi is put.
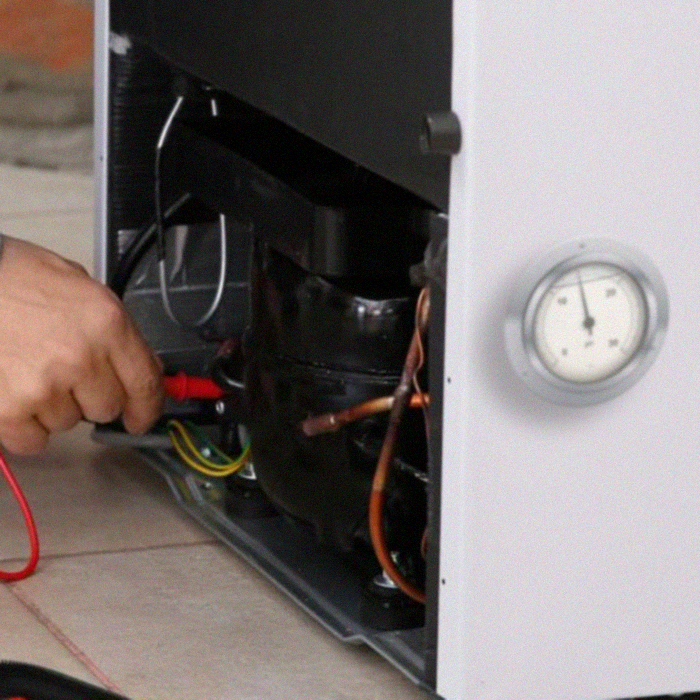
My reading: 14,psi
